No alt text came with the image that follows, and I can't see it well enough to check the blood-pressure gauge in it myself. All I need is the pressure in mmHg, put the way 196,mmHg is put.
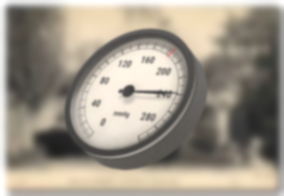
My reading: 240,mmHg
